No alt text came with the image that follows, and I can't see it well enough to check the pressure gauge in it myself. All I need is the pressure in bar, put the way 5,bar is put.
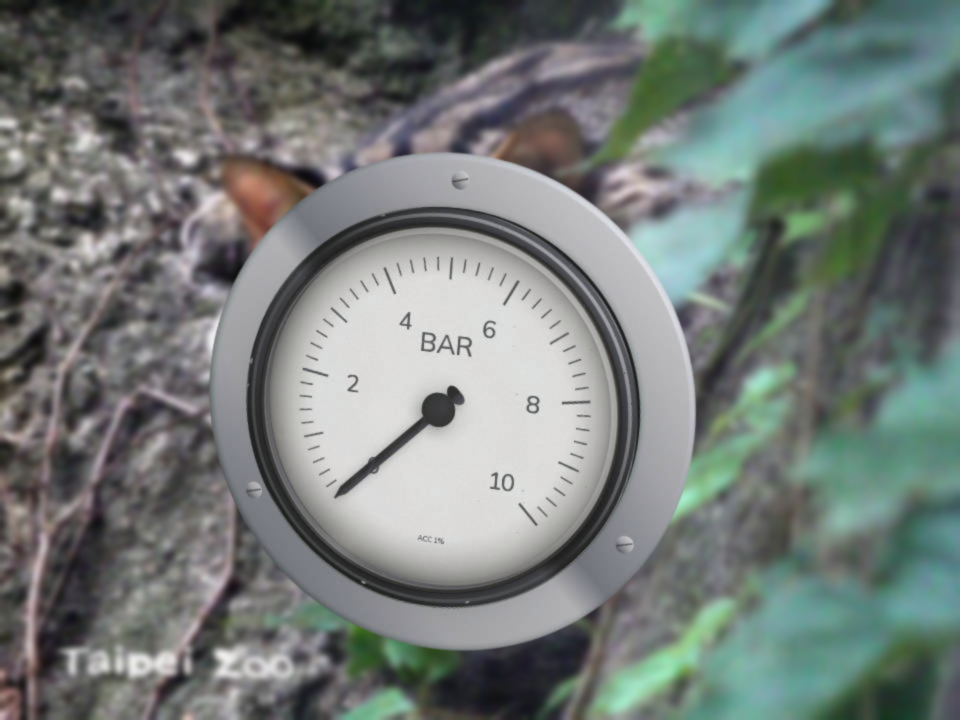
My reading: 0,bar
